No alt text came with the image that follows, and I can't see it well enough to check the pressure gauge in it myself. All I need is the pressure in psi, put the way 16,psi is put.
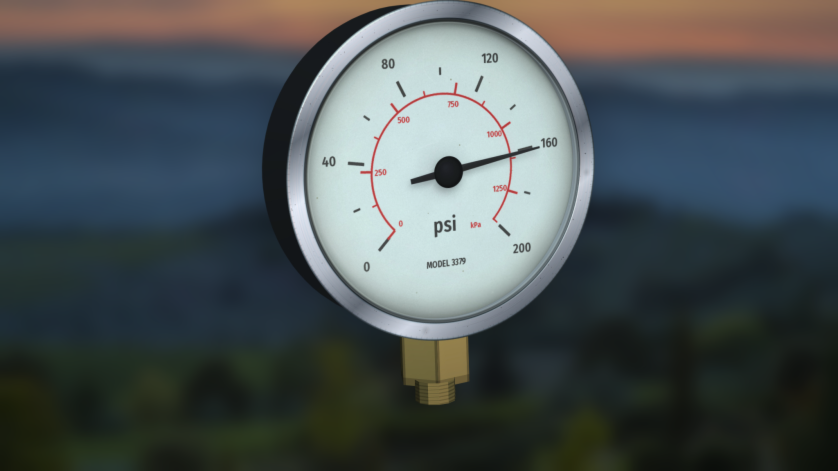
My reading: 160,psi
